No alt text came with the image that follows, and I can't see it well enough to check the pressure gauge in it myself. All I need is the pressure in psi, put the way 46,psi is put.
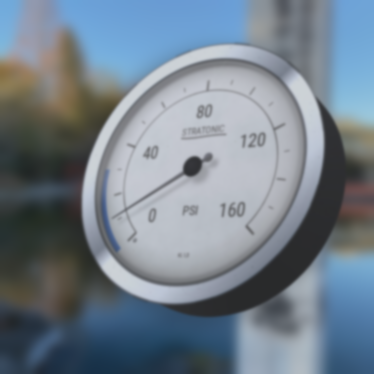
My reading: 10,psi
